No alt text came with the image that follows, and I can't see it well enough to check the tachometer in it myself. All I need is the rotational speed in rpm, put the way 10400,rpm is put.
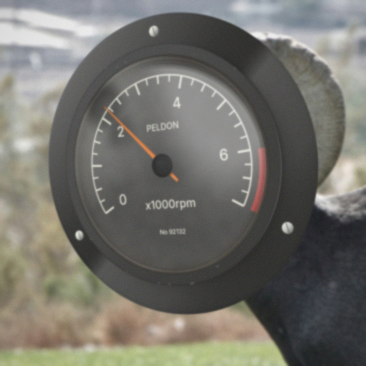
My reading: 2250,rpm
